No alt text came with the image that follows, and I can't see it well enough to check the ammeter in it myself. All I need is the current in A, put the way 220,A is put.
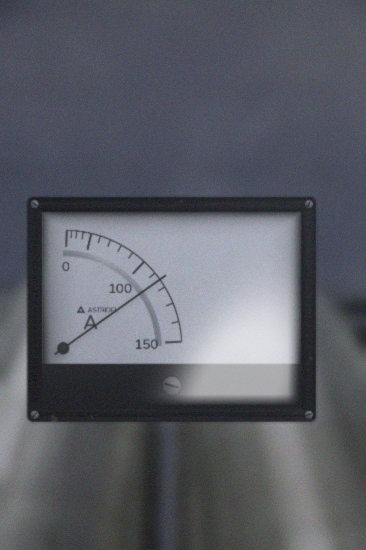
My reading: 115,A
